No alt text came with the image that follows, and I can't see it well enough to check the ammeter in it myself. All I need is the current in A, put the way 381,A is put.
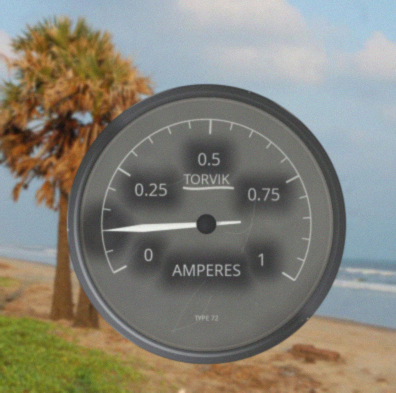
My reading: 0.1,A
